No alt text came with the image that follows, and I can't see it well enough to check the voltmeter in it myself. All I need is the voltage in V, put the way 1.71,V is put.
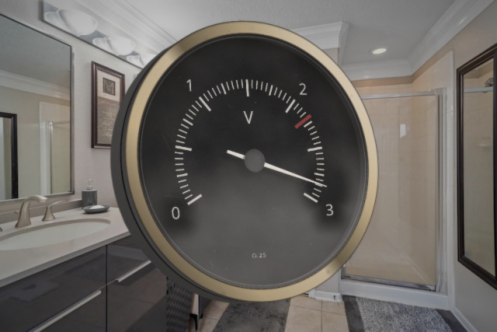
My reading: 2.85,V
